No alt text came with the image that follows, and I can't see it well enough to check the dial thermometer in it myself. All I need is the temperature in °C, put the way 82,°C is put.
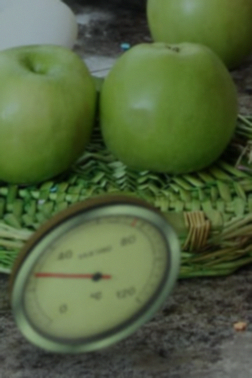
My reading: 28,°C
